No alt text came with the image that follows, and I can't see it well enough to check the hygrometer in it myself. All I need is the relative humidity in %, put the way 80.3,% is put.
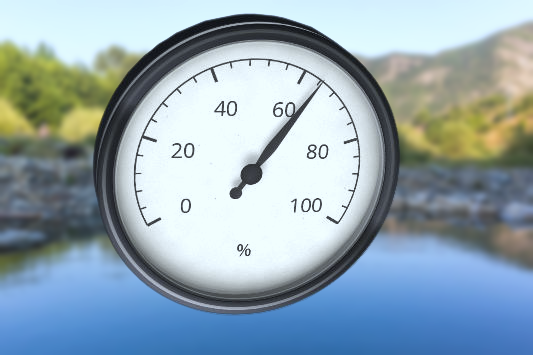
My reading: 64,%
